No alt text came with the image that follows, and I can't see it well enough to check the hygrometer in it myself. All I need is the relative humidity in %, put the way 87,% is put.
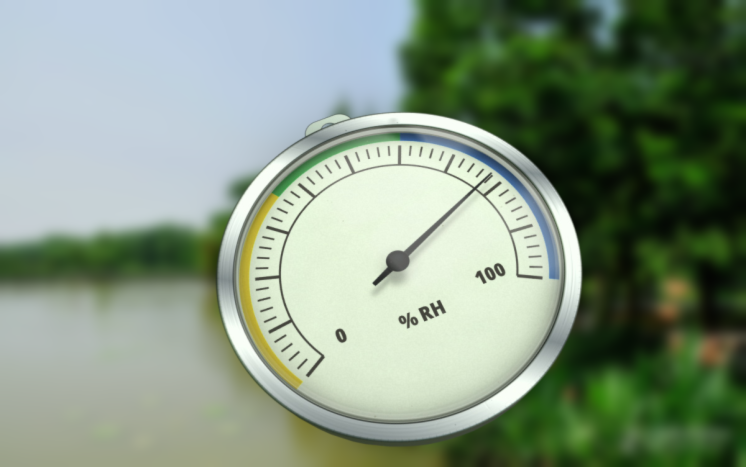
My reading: 78,%
